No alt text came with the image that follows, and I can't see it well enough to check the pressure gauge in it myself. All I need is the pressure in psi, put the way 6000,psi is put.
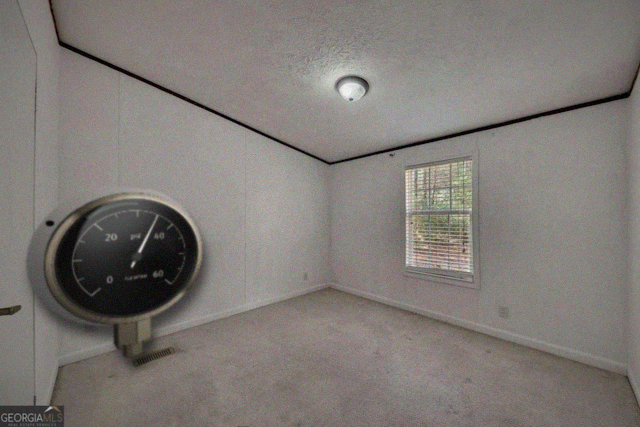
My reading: 35,psi
